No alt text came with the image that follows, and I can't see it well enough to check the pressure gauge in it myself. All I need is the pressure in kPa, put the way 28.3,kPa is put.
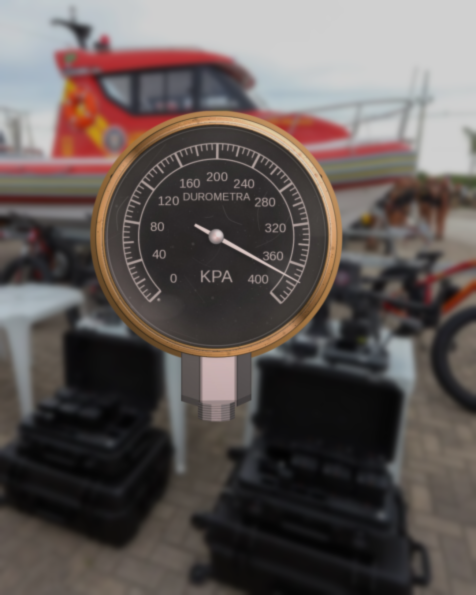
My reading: 375,kPa
